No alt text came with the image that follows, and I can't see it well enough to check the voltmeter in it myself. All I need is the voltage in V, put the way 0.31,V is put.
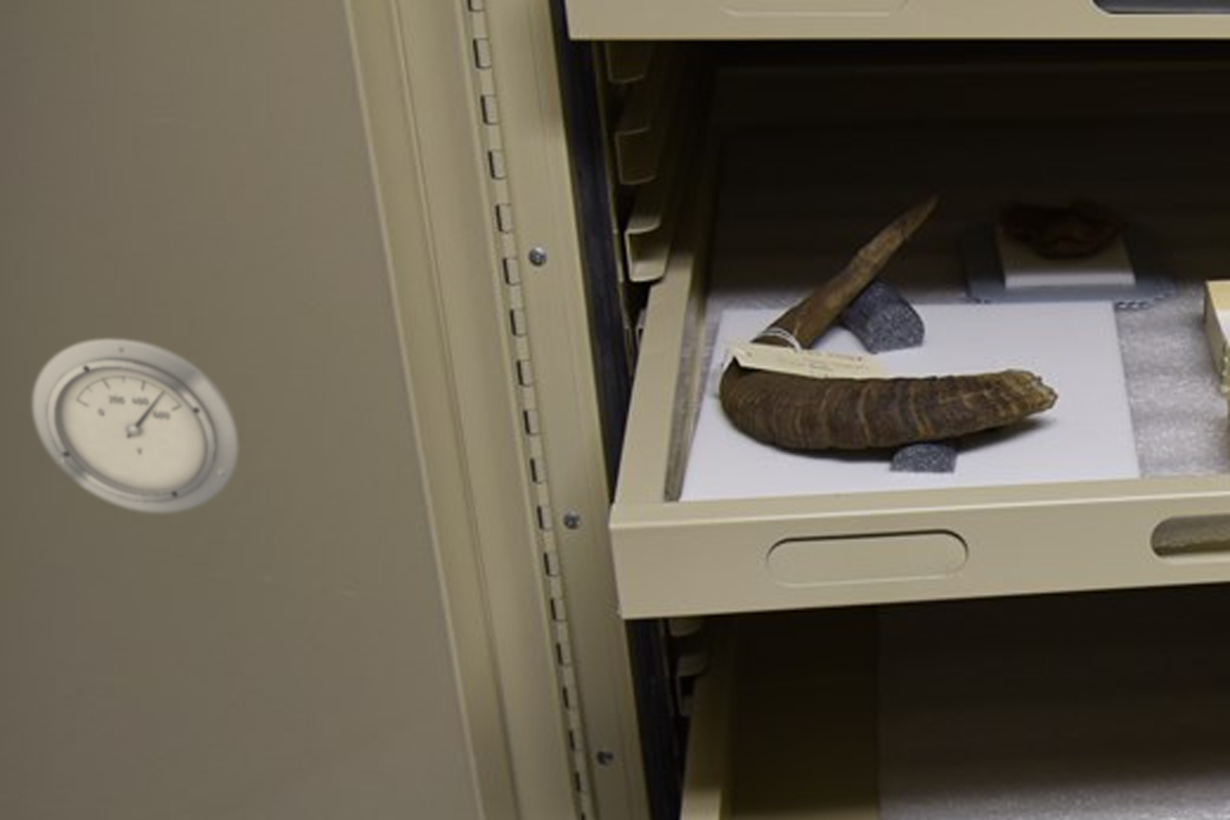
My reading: 500,V
